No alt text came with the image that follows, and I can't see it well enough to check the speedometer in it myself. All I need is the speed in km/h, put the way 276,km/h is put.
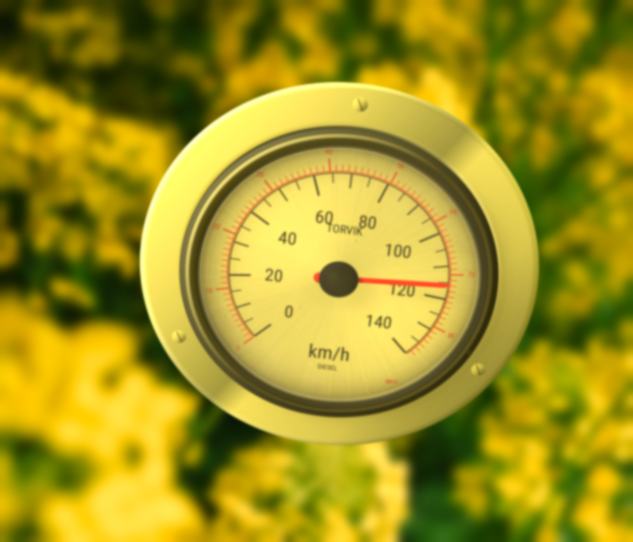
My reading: 115,km/h
